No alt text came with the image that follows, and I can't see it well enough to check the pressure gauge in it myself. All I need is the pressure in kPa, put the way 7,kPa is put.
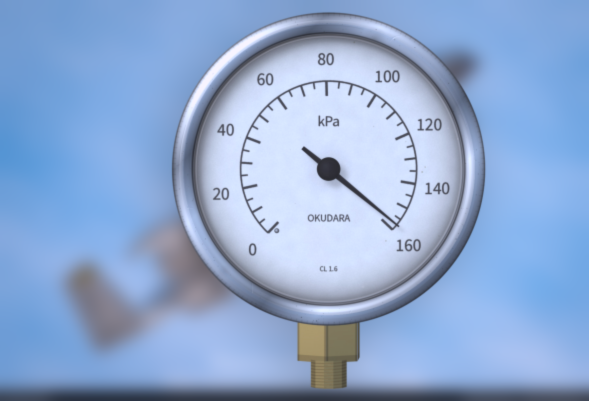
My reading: 157.5,kPa
